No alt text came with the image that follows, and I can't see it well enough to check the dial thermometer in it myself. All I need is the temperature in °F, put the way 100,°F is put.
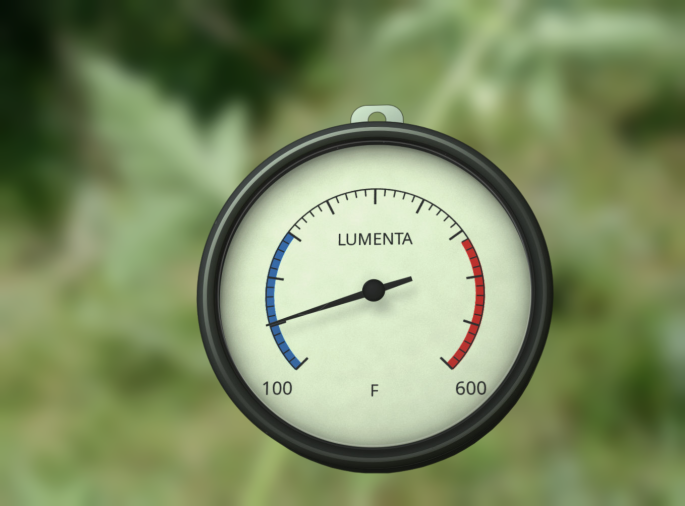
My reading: 150,°F
